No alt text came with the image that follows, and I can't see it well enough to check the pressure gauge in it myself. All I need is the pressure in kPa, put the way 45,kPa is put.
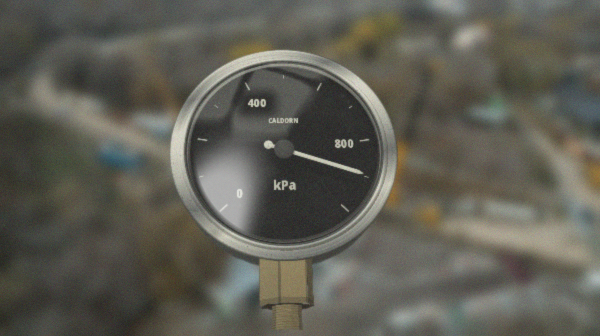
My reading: 900,kPa
